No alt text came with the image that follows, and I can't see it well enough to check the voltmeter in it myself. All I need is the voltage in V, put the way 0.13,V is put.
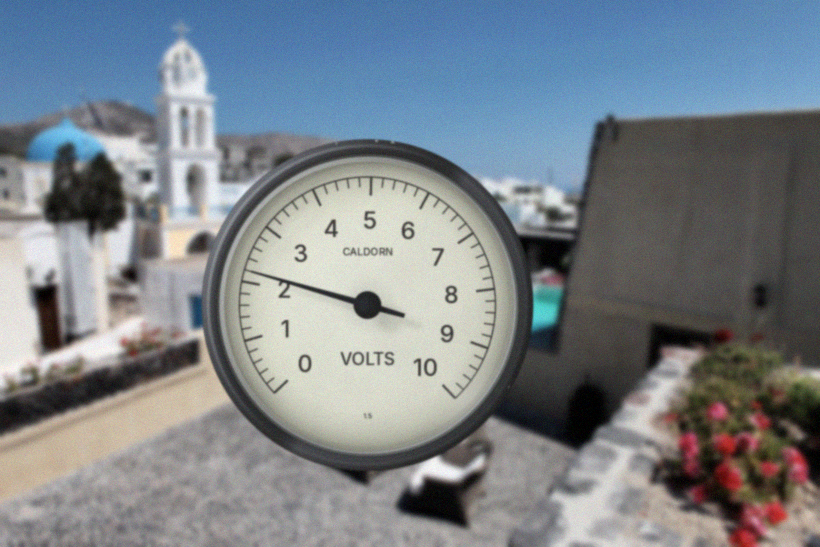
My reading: 2.2,V
